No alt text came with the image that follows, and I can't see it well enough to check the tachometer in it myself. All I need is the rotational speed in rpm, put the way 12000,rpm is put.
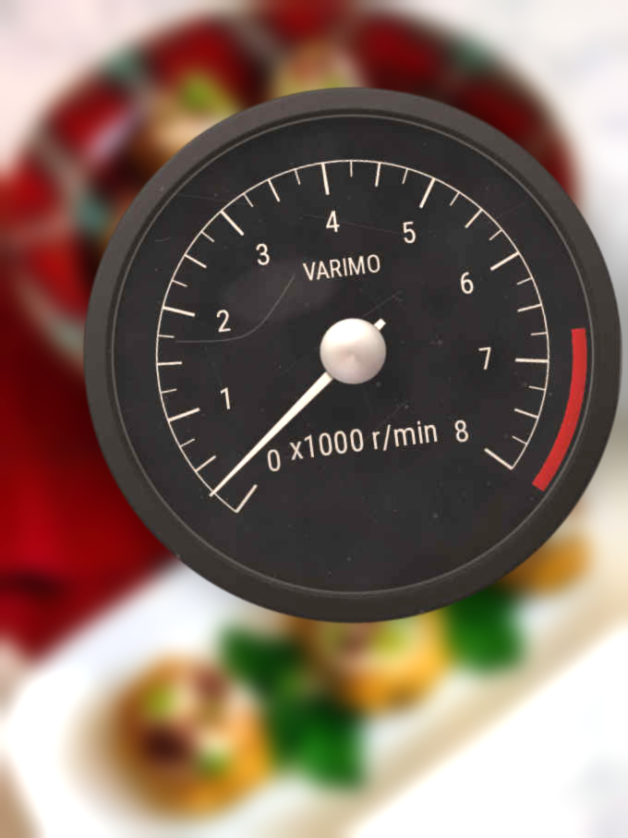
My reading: 250,rpm
